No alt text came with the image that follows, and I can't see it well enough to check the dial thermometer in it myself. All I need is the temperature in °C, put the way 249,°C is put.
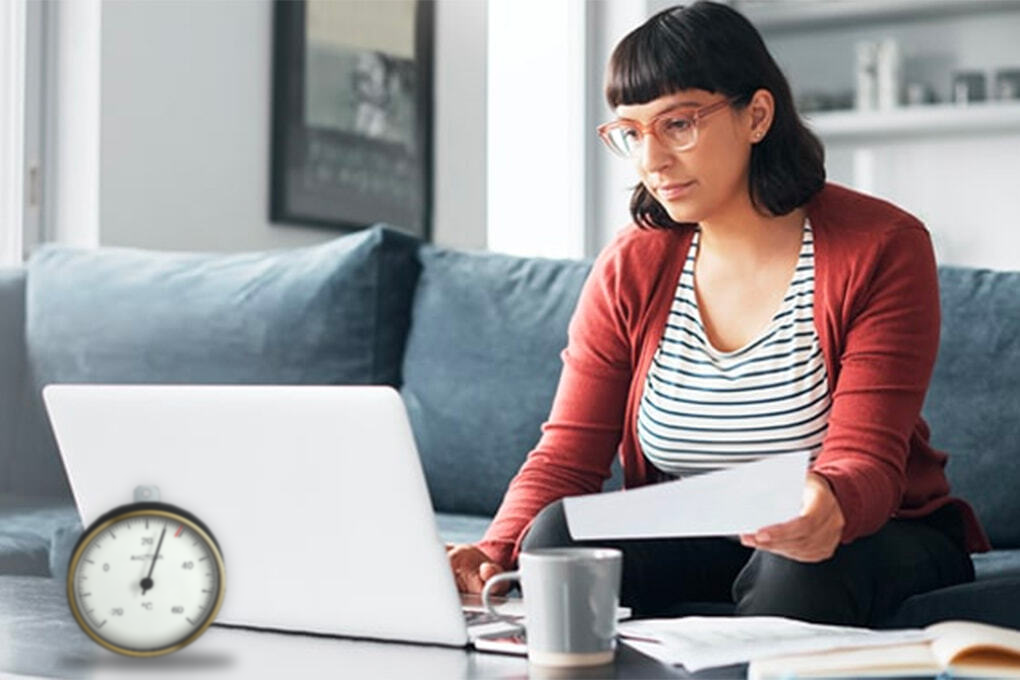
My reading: 25,°C
